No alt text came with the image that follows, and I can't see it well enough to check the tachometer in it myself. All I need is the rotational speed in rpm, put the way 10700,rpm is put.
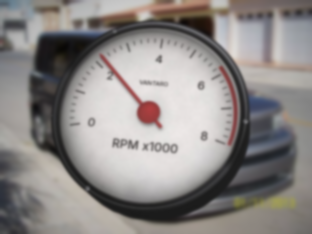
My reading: 2200,rpm
